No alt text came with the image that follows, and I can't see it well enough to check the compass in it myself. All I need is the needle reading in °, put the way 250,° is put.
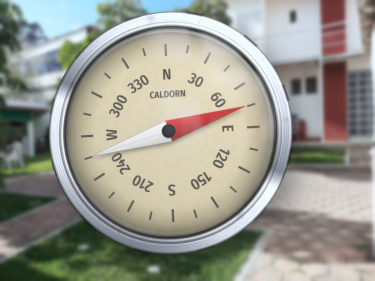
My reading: 75,°
